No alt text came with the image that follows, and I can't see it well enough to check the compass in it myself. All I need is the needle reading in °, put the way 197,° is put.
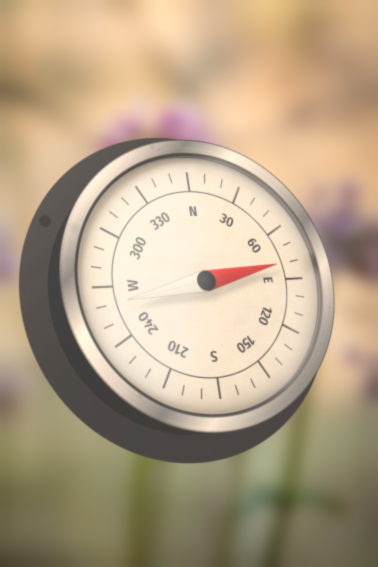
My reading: 80,°
